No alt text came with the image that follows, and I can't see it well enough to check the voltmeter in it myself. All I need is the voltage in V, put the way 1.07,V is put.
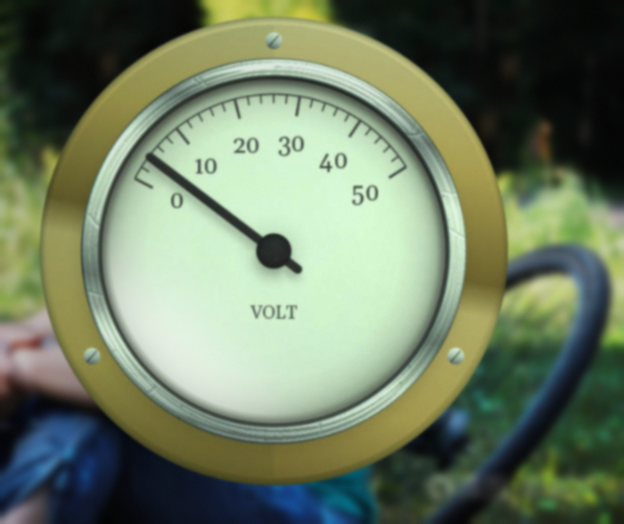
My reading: 4,V
